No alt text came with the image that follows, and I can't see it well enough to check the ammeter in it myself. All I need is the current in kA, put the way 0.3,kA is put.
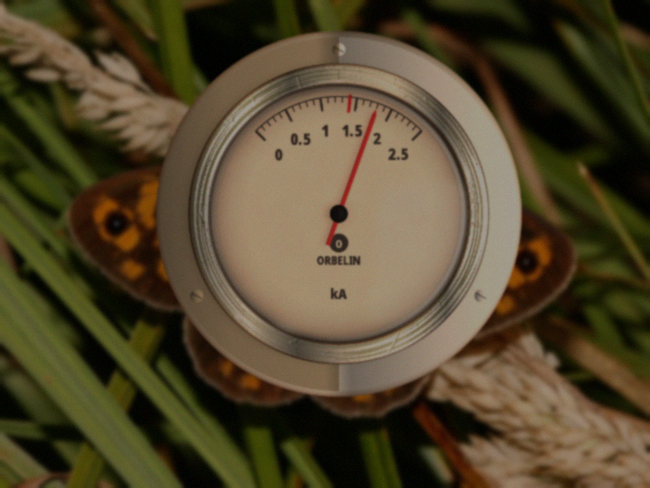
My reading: 1.8,kA
